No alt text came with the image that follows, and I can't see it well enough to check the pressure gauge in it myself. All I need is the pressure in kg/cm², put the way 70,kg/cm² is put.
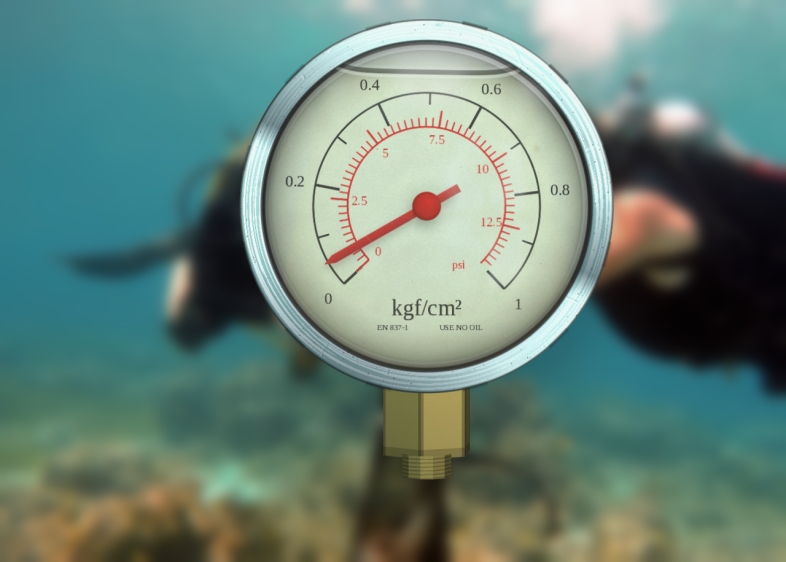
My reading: 0.05,kg/cm²
